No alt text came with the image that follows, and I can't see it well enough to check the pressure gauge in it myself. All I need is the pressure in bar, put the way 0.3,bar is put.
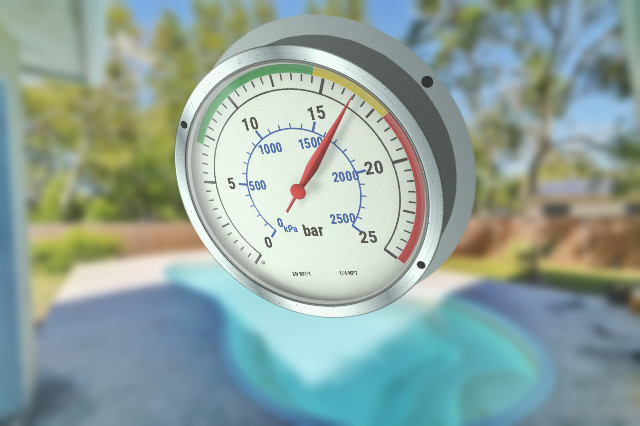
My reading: 16.5,bar
